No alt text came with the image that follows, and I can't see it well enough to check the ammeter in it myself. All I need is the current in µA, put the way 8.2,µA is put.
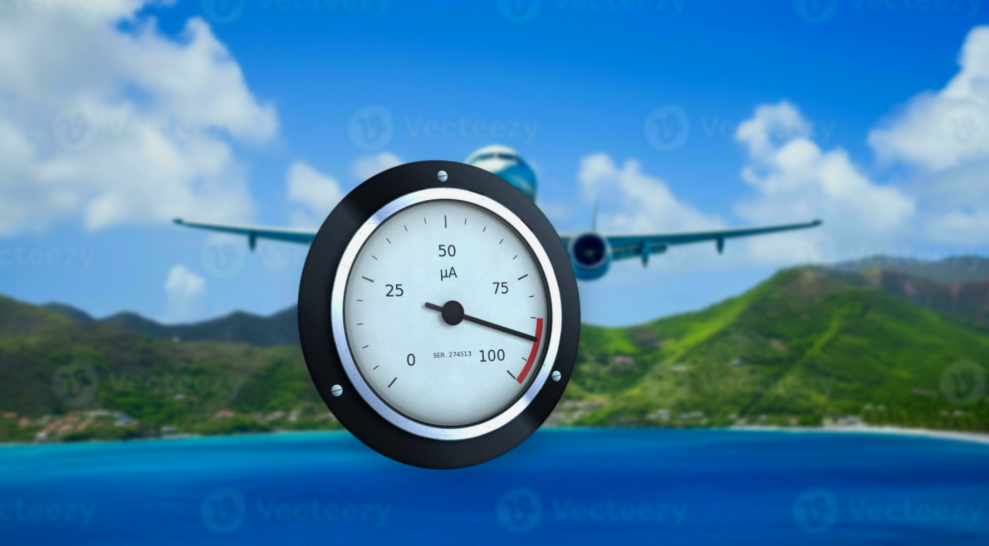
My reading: 90,µA
